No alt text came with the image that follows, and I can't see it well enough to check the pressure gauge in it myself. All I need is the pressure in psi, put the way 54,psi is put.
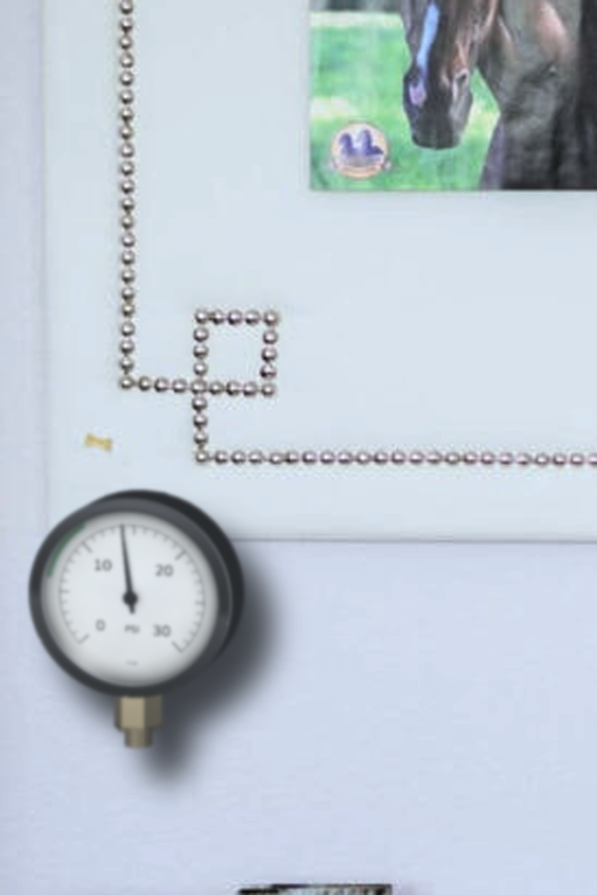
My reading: 14,psi
